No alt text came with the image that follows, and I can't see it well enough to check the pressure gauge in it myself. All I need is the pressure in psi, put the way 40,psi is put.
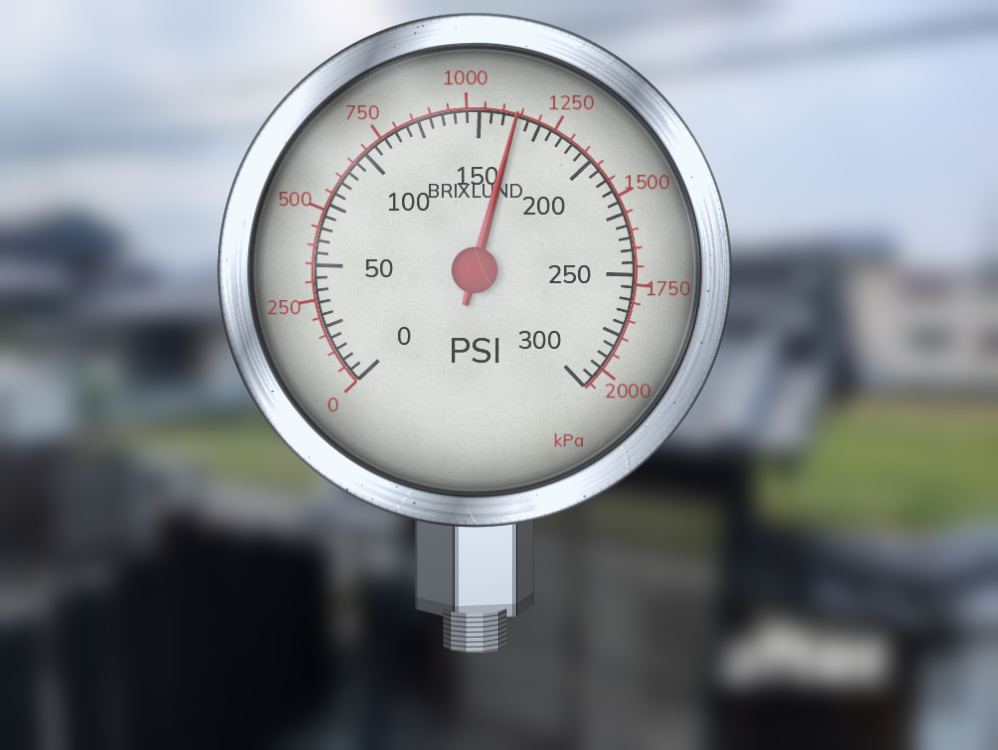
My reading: 165,psi
